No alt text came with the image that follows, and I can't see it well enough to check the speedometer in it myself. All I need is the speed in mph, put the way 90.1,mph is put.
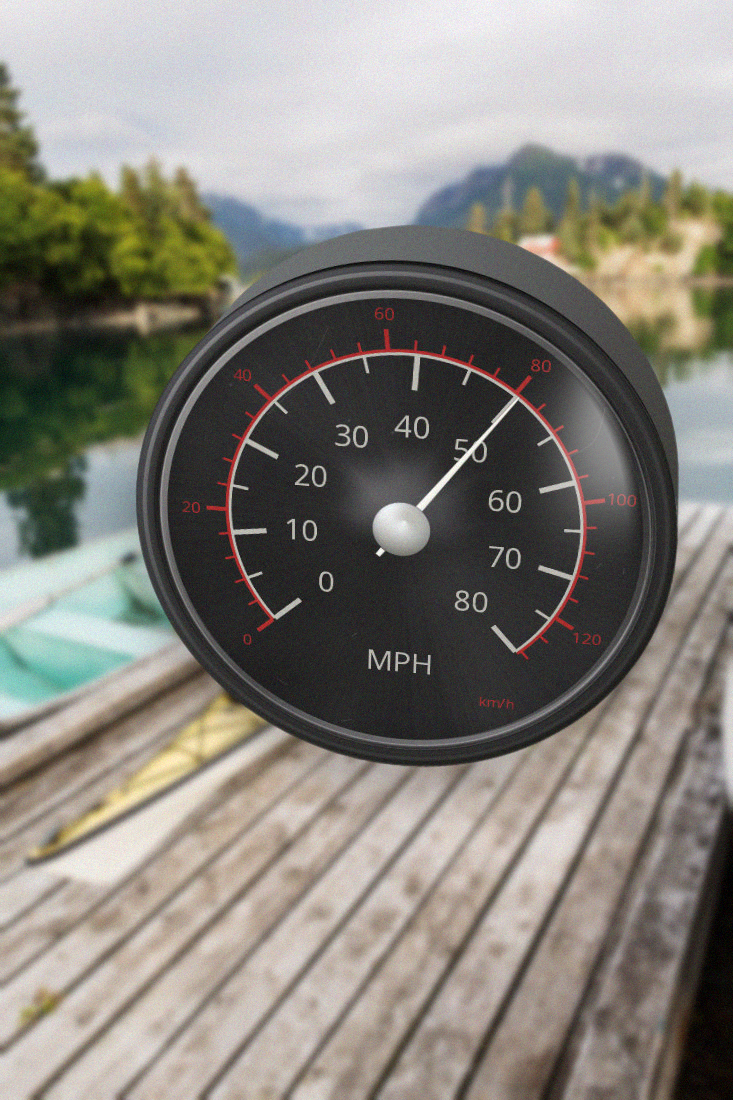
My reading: 50,mph
